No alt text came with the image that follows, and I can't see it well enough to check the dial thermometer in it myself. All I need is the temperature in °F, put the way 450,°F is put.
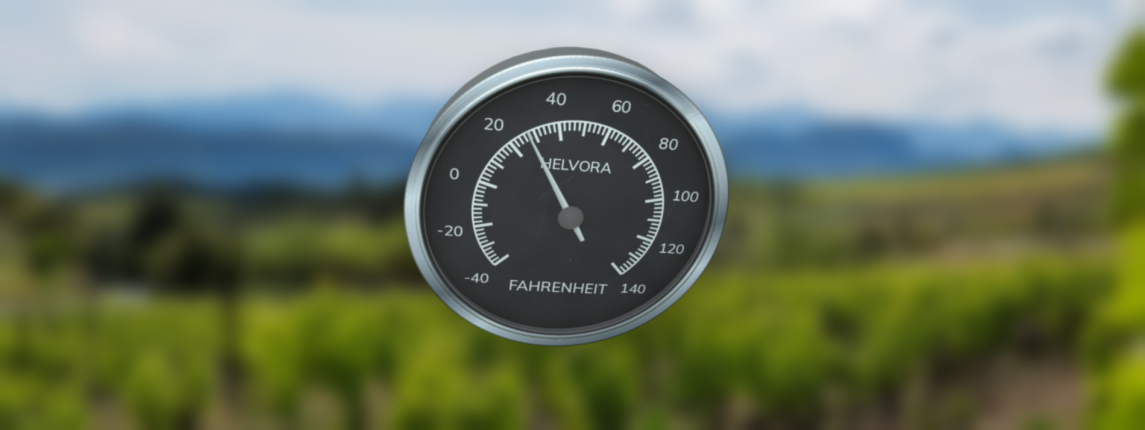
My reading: 28,°F
